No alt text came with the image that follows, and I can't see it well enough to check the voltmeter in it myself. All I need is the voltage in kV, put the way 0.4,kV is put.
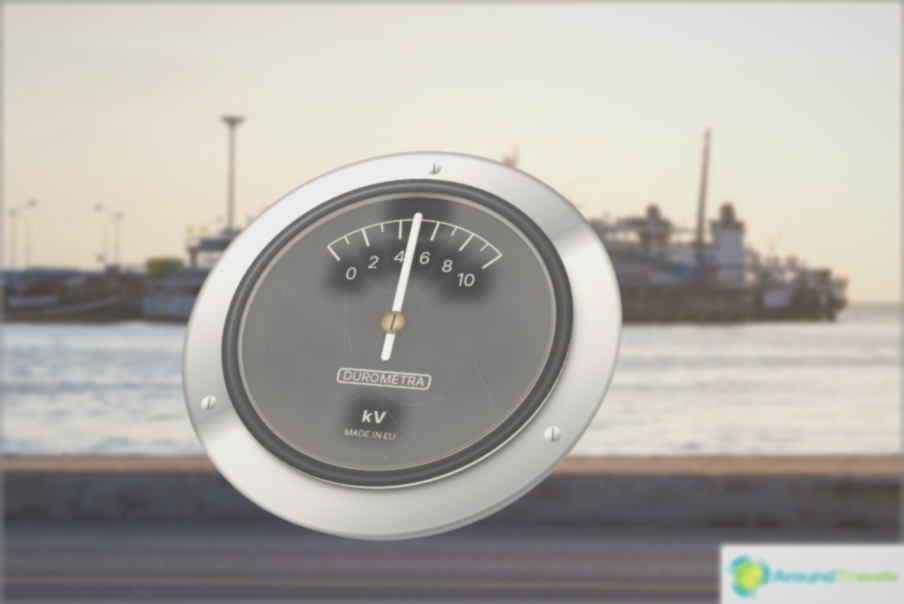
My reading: 5,kV
